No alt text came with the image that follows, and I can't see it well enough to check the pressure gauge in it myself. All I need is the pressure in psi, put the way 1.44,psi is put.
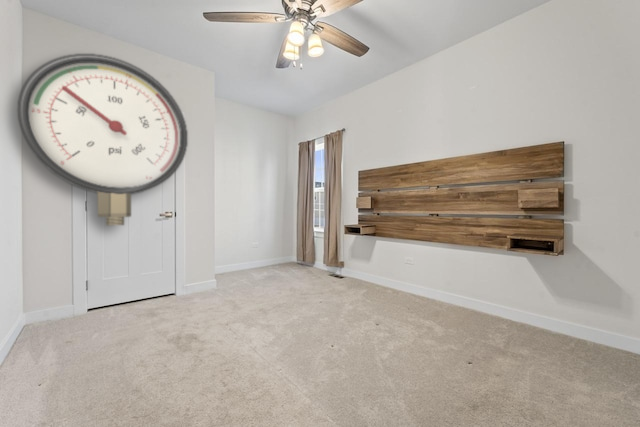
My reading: 60,psi
